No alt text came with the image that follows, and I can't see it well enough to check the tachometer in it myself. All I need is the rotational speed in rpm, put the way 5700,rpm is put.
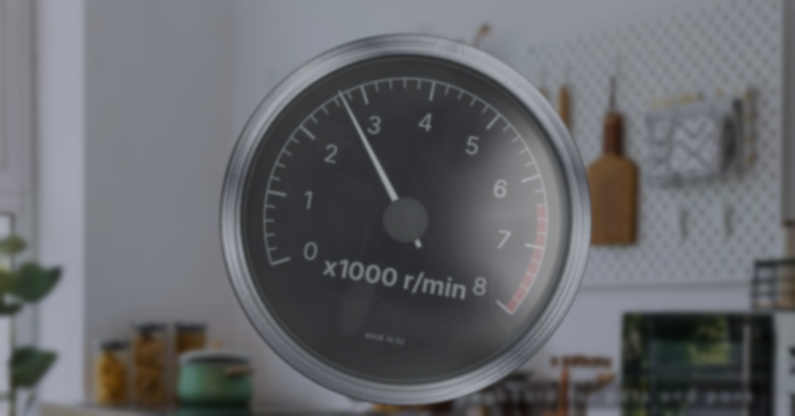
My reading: 2700,rpm
